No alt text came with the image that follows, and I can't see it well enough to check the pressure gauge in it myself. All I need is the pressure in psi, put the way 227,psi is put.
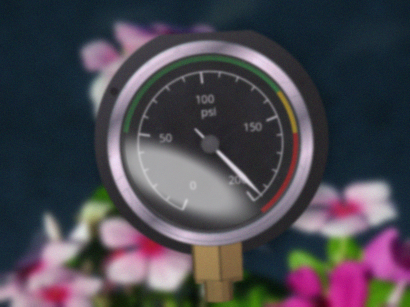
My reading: 195,psi
